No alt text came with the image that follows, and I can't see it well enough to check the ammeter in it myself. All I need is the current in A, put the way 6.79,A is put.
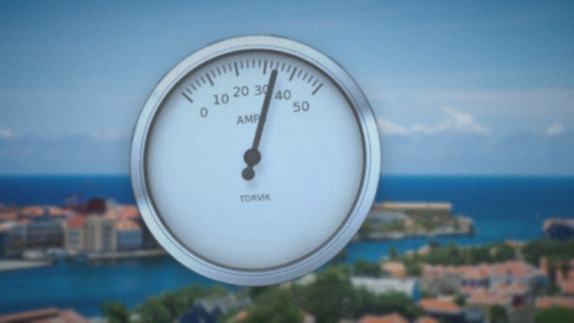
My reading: 34,A
